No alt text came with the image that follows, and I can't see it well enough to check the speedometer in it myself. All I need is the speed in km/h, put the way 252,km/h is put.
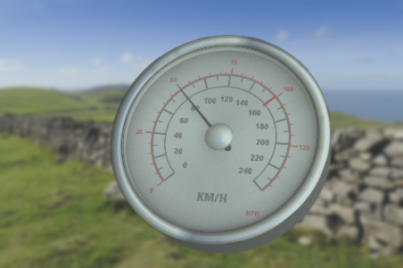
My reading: 80,km/h
